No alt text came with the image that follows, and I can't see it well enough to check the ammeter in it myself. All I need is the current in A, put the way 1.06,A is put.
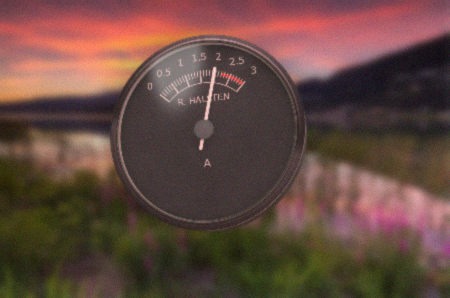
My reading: 2,A
